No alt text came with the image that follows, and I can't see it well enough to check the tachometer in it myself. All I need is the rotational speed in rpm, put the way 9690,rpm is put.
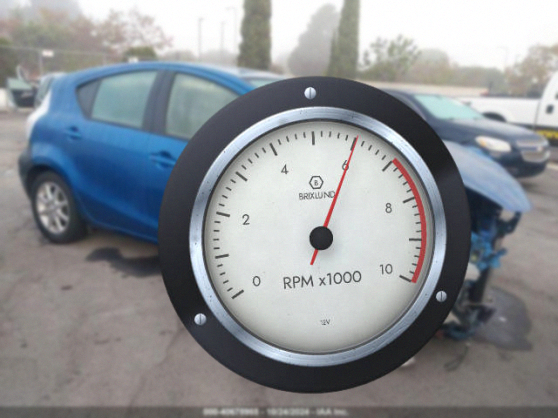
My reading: 6000,rpm
